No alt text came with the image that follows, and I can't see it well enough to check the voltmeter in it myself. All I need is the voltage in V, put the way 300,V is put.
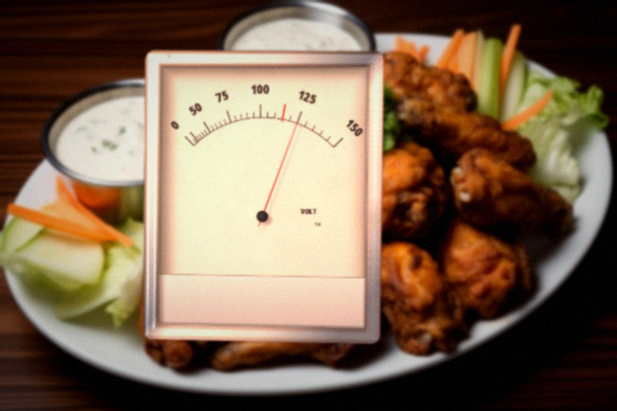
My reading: 125,V
